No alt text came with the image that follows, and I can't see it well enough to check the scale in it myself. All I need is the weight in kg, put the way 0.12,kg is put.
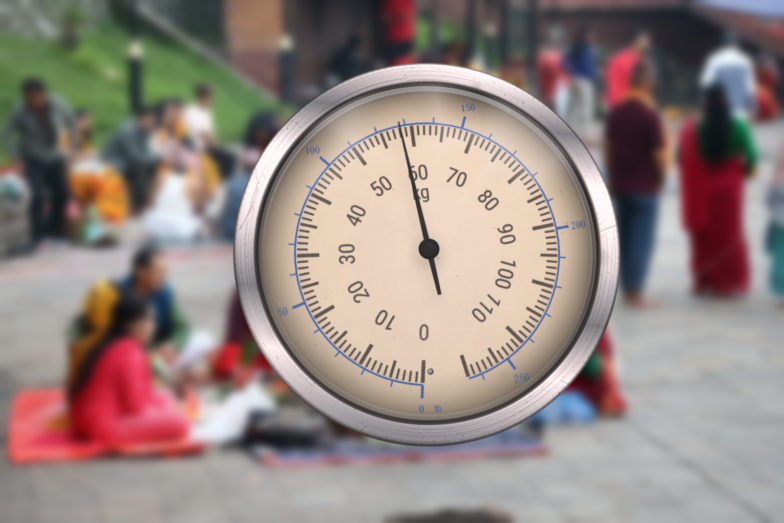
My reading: 58,kg
